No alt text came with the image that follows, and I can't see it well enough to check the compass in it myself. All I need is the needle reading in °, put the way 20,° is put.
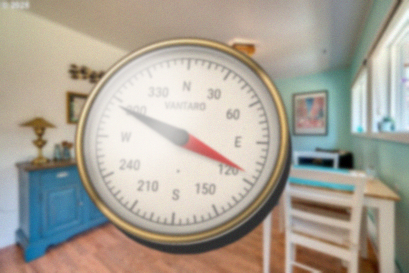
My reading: 115,°
